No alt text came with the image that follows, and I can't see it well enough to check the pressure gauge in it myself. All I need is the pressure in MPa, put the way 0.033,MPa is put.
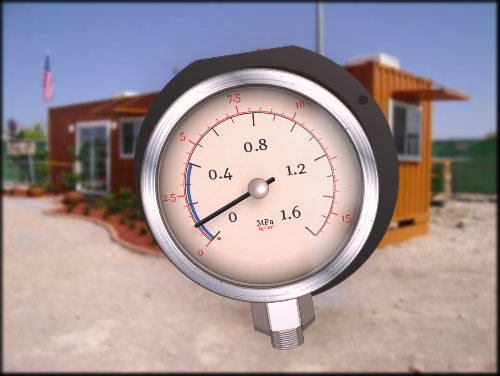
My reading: 0.1,MPa
